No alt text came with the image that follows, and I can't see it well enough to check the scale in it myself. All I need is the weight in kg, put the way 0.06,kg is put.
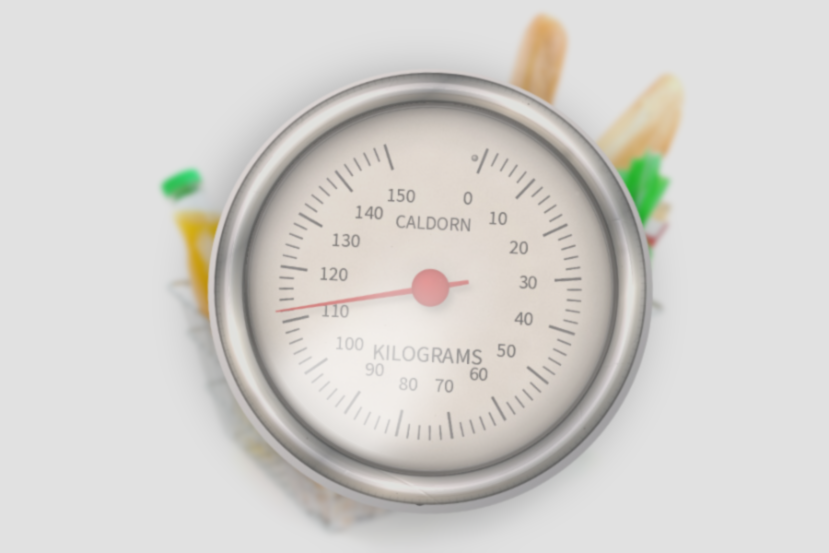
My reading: 112,kg
